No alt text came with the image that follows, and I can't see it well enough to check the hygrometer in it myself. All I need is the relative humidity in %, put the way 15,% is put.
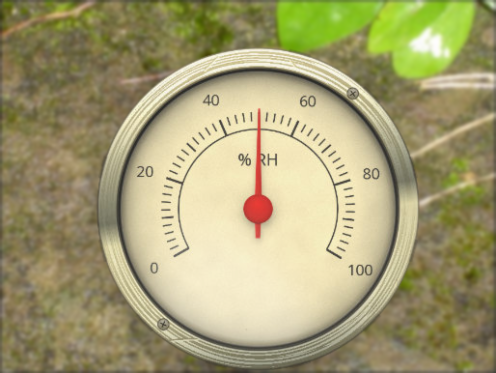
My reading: 50,%
